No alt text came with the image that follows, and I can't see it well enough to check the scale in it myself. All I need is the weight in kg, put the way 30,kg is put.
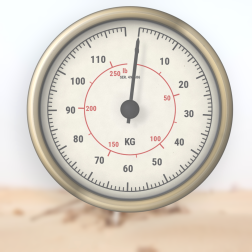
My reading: 0,kg
